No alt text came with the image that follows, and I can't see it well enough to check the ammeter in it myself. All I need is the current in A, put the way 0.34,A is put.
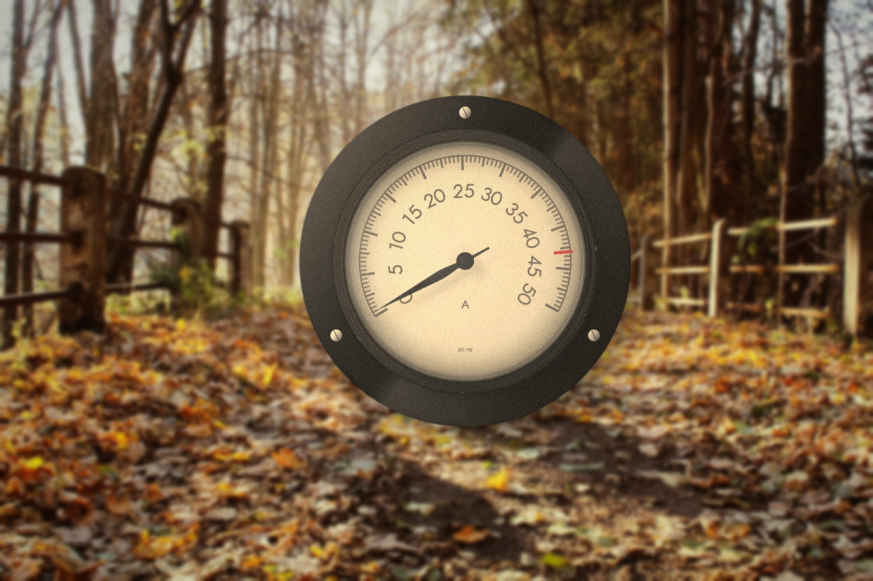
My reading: 0.5,A
